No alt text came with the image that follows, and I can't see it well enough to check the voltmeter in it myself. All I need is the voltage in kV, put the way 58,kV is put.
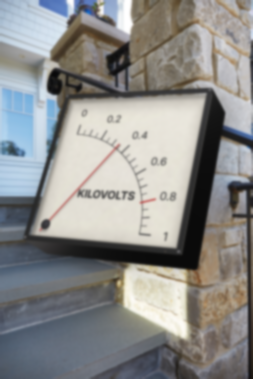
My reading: 0.35,kV
